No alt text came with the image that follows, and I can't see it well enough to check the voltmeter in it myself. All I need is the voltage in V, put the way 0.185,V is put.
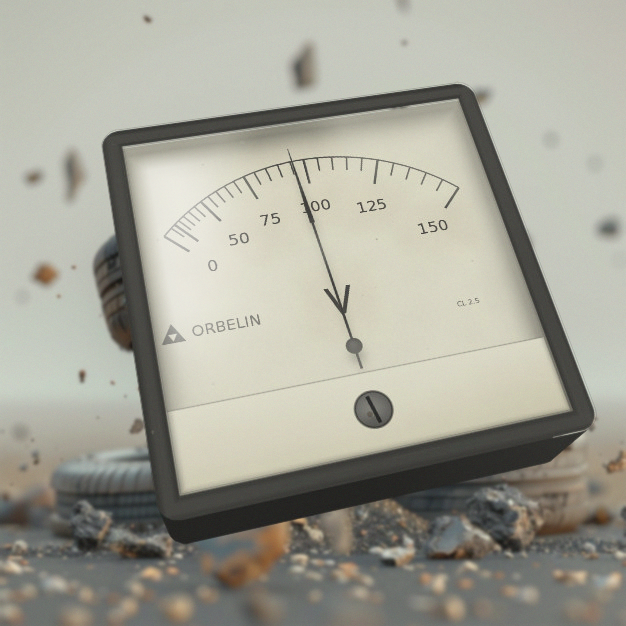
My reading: 95,V
